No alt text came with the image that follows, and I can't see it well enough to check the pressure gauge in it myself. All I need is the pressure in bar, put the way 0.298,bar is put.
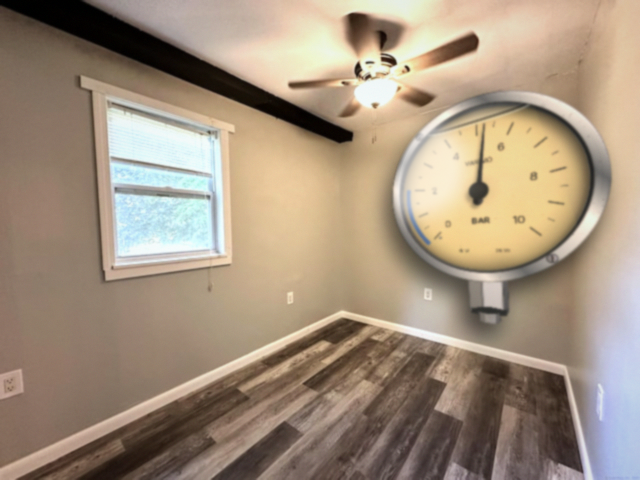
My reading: 5.25,bar
